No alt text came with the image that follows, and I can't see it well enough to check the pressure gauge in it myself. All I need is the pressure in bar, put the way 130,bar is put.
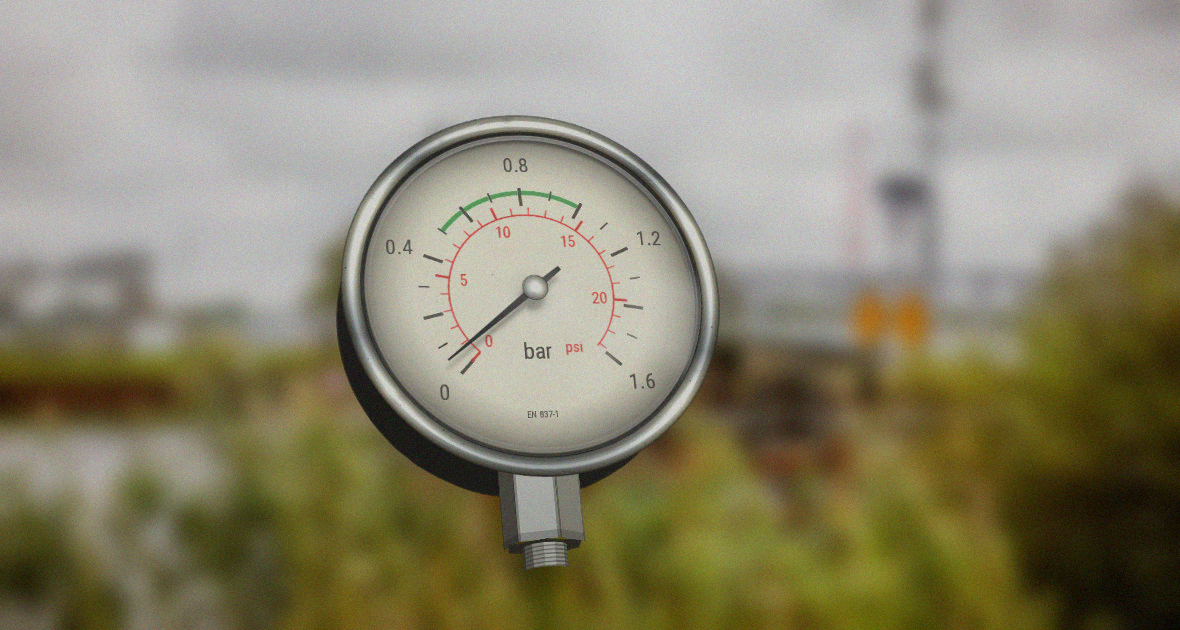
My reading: 0.05,bar
